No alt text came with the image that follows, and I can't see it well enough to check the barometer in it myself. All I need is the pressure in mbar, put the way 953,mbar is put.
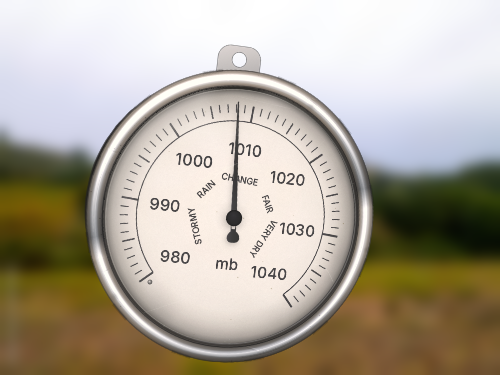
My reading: 1008,mbar
